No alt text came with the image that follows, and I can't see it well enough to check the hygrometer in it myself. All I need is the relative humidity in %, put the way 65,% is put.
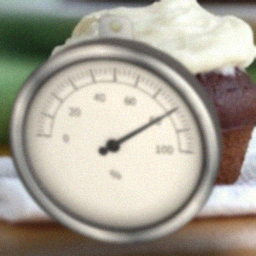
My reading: 80,%
